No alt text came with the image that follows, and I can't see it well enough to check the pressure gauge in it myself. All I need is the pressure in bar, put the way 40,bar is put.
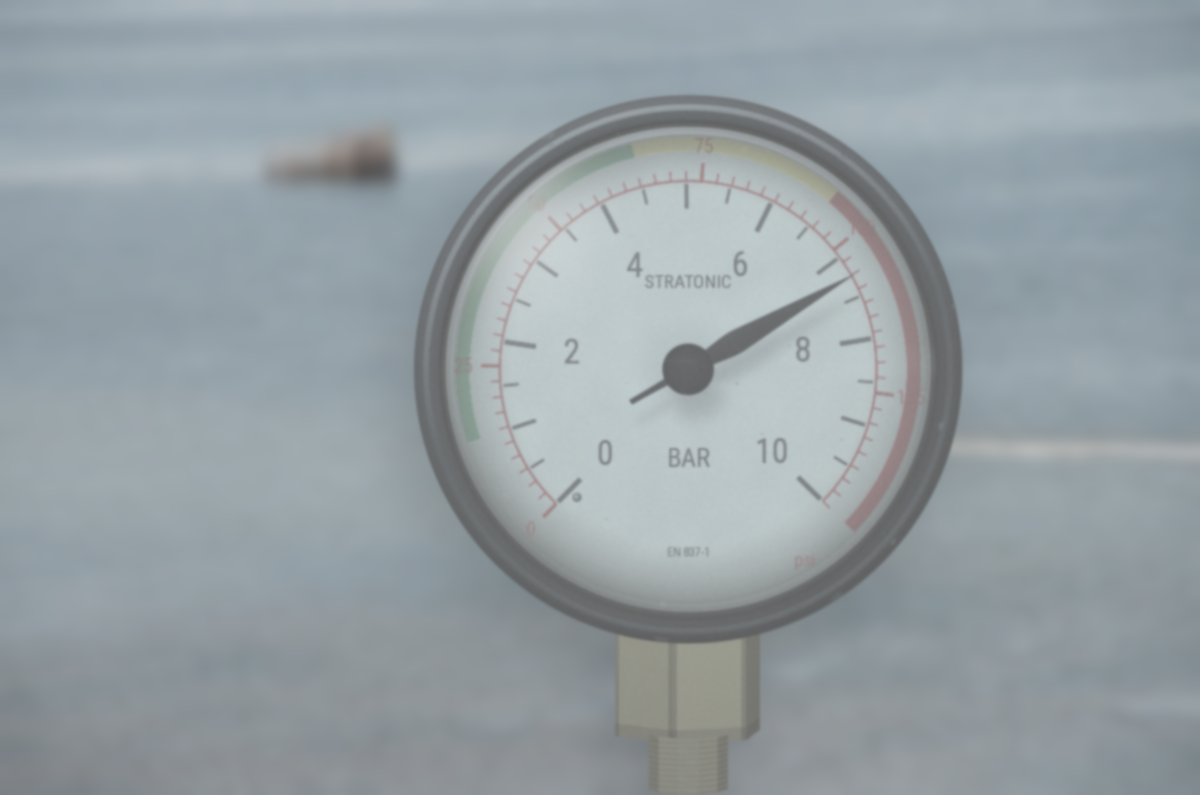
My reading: 7.25,bar
